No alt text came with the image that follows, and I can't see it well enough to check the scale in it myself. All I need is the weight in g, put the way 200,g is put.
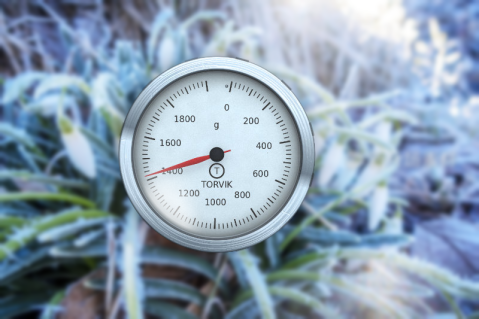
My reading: 1420,g
